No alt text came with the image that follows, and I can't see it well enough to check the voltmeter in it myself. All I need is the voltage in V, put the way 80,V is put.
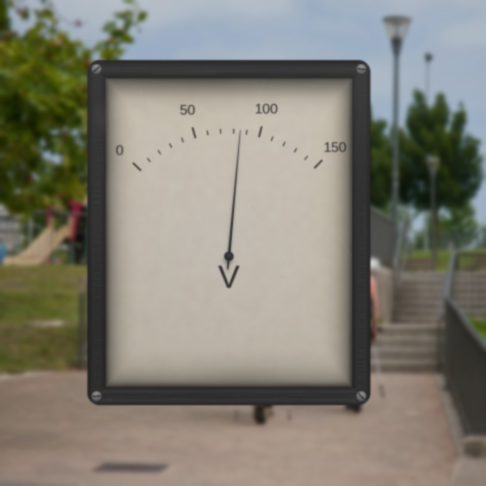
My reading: 85,V
